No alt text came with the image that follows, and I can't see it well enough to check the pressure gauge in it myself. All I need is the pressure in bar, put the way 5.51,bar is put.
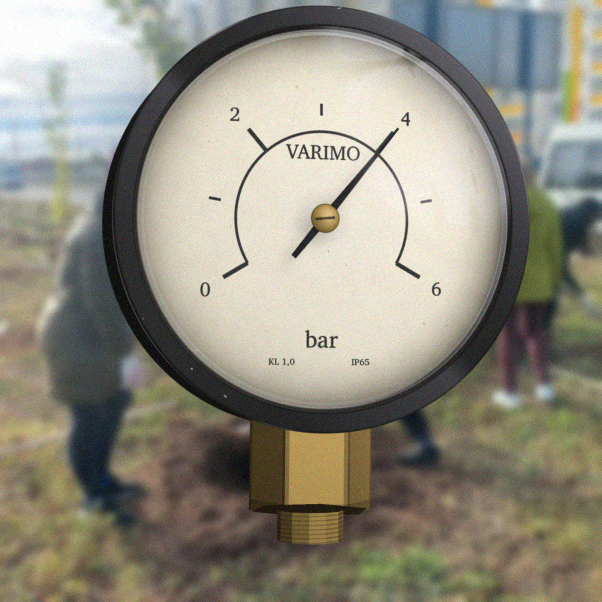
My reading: 4,bar
